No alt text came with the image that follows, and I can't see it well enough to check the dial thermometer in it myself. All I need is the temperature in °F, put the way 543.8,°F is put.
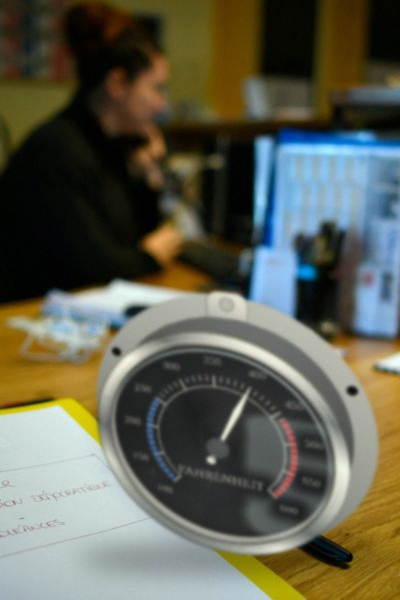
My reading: 400,°F
